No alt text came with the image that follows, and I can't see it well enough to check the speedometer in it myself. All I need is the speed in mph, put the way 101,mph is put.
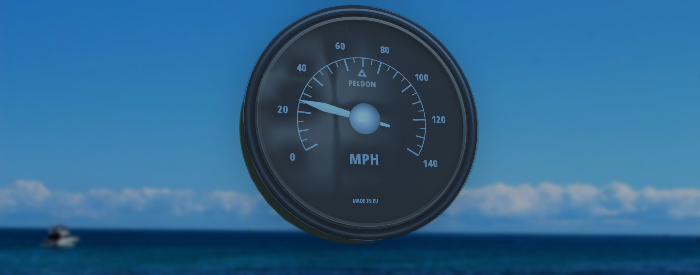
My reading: 25,mph
